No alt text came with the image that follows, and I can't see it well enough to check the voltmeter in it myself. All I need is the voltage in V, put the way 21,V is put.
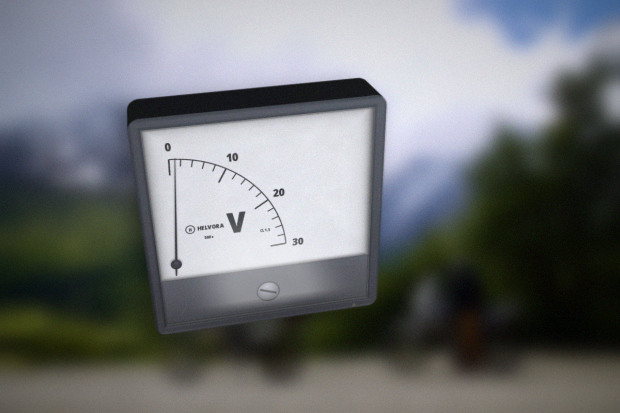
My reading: 1,V
